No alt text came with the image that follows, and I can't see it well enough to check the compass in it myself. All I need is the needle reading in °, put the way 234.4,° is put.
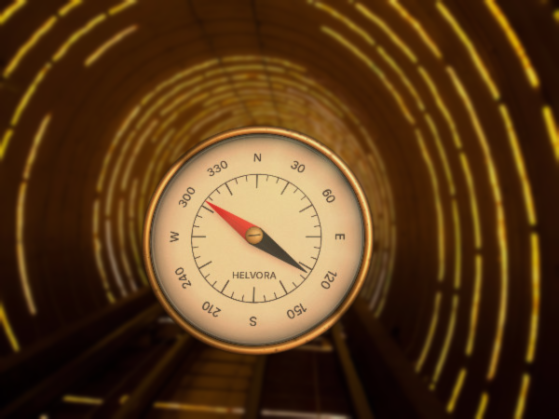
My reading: 305,°
